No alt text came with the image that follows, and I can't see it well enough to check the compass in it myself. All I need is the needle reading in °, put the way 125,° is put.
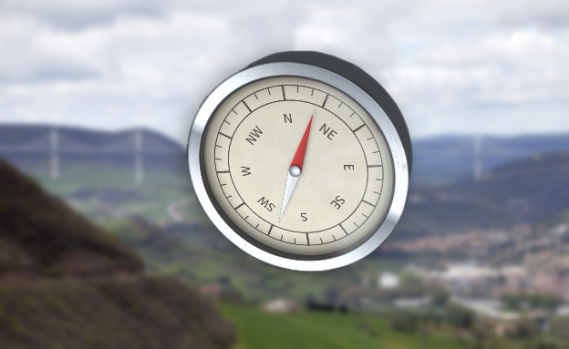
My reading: 25,°
